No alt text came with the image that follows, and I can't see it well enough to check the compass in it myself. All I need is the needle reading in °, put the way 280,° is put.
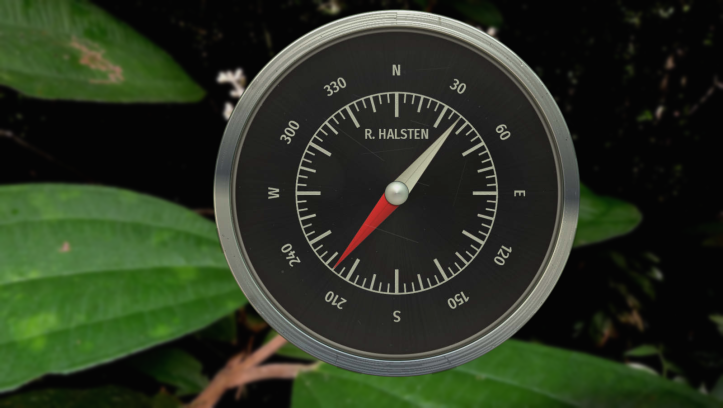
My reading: 220,°
